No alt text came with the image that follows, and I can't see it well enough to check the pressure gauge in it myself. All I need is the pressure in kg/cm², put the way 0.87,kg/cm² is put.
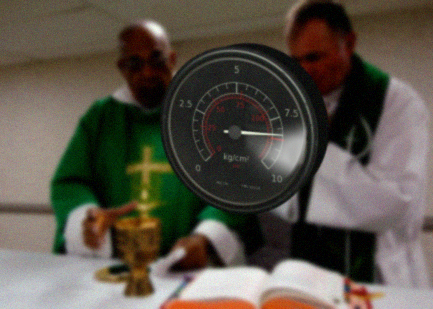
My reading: 8.25,kg/cm²
